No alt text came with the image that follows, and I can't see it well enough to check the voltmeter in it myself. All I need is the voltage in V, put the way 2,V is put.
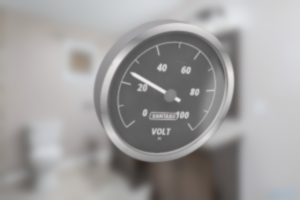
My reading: 25,V
